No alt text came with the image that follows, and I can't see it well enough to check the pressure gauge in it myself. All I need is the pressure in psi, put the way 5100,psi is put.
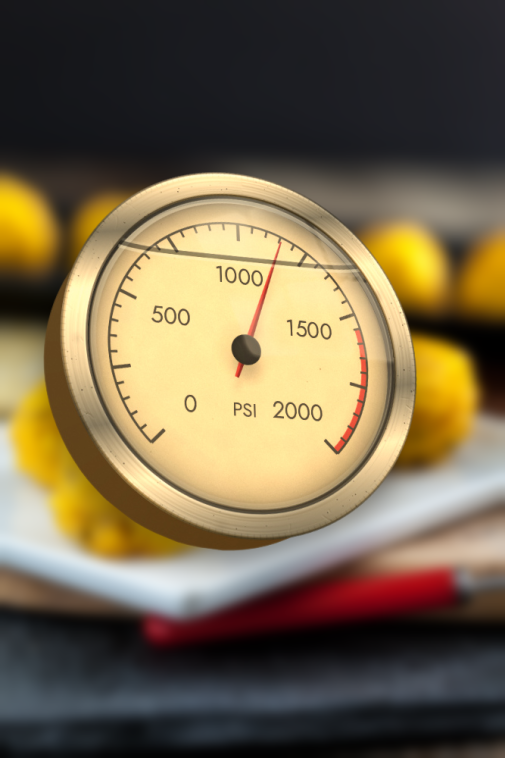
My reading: 1150,psi
